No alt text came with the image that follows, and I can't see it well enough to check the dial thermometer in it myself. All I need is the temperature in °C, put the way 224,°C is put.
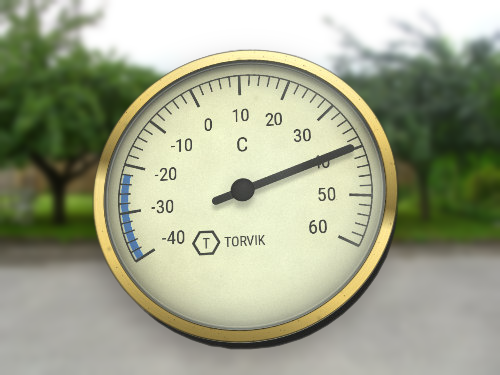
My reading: 40,°C
